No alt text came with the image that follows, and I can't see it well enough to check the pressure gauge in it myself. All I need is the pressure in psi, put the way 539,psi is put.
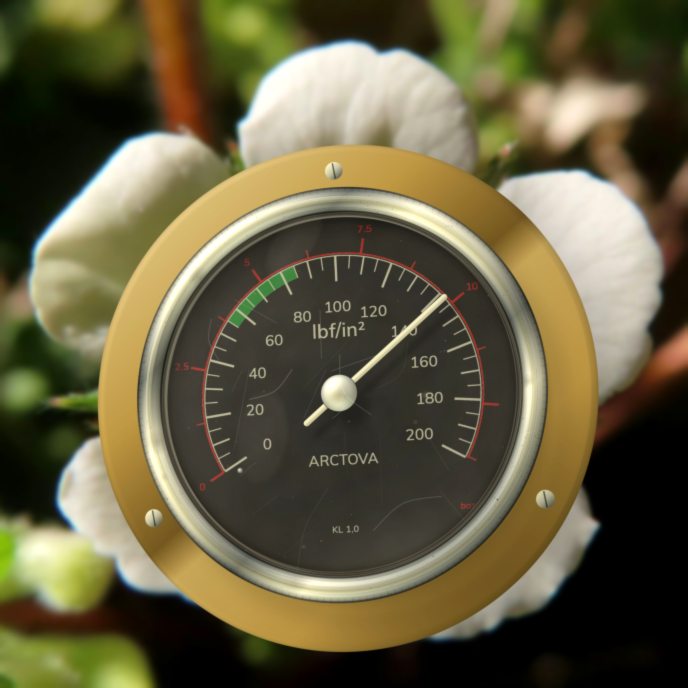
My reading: 142.5,psi
